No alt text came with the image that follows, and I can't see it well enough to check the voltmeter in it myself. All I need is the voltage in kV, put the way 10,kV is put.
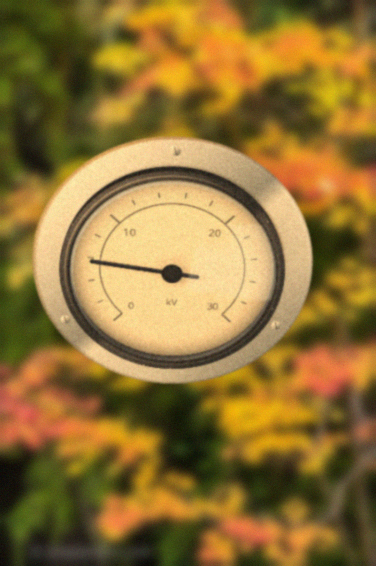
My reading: 6,kV
